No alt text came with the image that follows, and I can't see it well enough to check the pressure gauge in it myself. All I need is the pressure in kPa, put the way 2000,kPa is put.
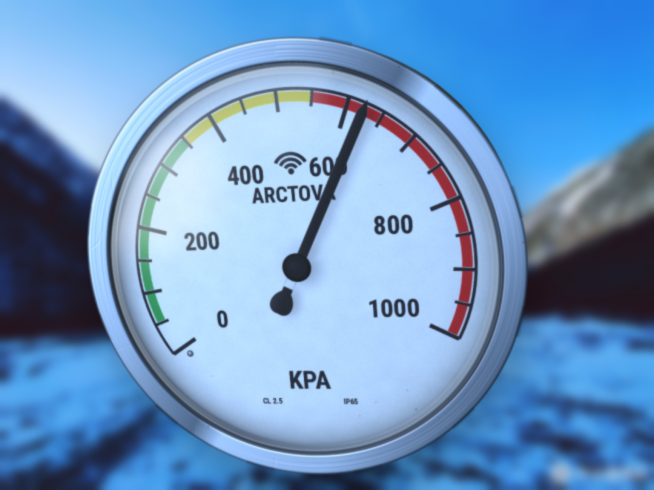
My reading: 625,kPa
